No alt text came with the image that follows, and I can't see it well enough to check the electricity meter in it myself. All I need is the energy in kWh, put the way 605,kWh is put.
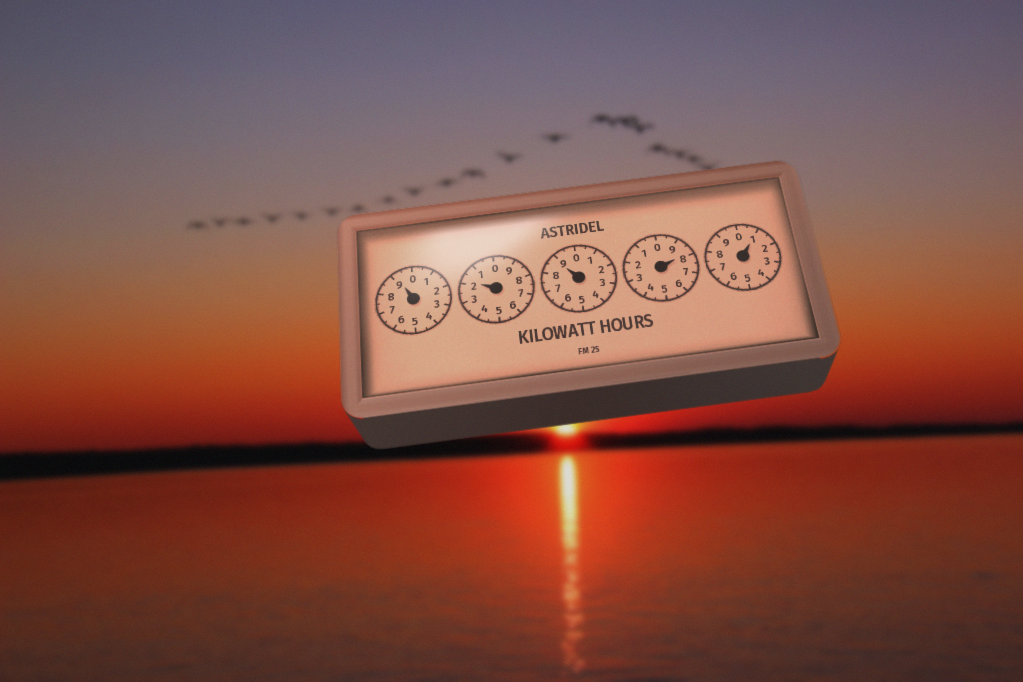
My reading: 91881,kWh
